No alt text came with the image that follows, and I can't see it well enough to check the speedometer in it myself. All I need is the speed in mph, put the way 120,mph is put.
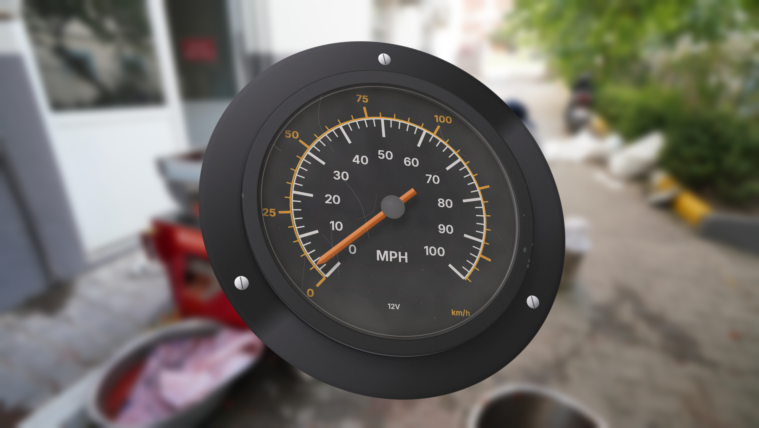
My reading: 3,mph
